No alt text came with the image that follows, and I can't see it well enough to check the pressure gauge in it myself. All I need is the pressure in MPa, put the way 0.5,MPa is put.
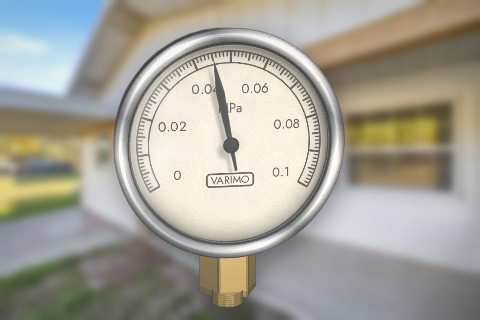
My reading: 0.045,MPa
